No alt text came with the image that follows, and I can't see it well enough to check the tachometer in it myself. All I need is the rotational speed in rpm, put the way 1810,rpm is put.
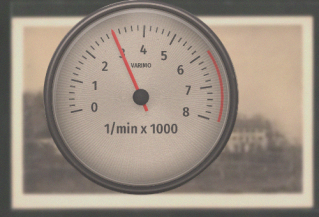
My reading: 3000,rpm
